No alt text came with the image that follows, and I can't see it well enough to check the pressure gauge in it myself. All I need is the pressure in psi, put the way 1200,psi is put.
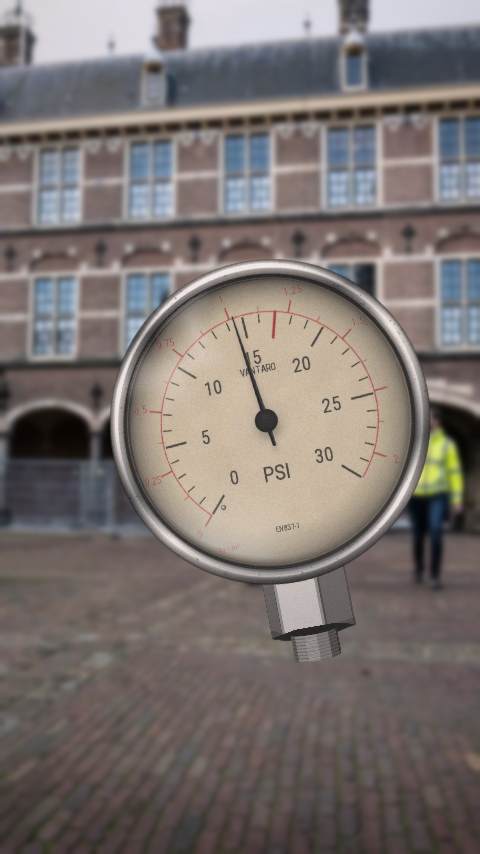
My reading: 14.5,psi
